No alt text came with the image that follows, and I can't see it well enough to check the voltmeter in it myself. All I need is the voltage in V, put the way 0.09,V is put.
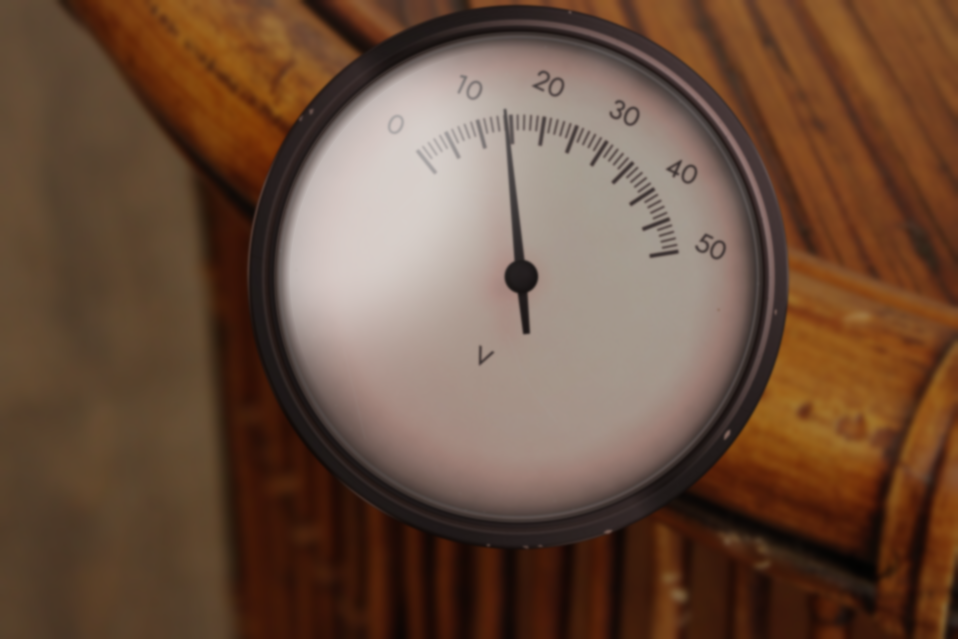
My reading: 14,V
